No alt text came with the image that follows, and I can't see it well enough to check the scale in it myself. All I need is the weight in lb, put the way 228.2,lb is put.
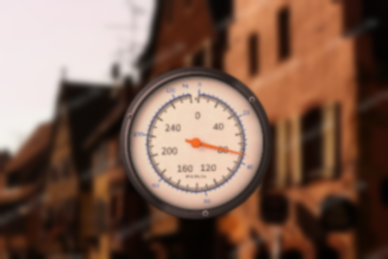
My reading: 80,lb
